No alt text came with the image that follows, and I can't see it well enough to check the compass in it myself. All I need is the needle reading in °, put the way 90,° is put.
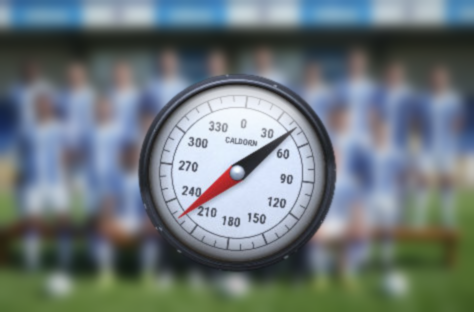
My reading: 225,°
